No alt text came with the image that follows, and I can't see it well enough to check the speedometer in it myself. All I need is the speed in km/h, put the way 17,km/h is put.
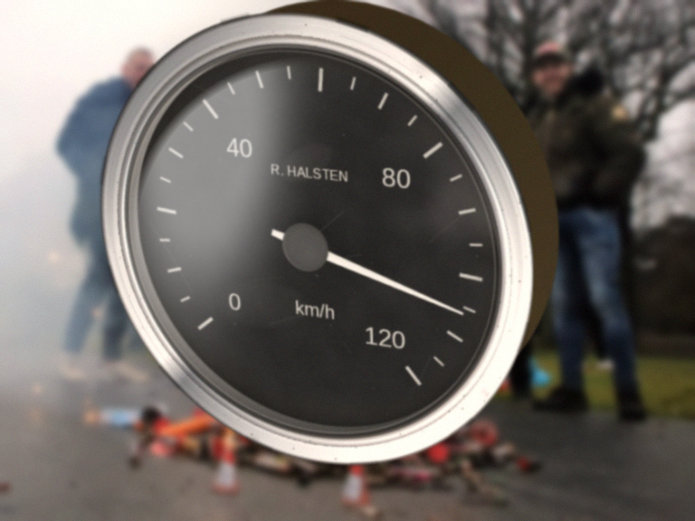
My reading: 105,km/h
